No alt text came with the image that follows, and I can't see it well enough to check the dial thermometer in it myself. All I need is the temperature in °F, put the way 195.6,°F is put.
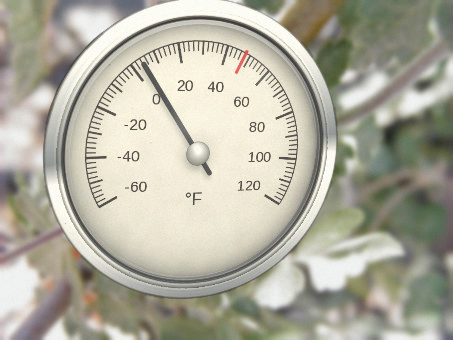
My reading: 4,°F
